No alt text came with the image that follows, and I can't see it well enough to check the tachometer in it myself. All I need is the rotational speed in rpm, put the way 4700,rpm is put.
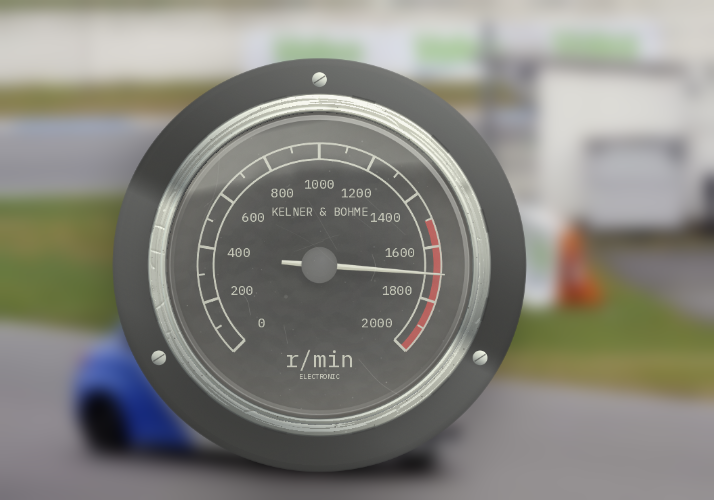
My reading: 1700,rpm
